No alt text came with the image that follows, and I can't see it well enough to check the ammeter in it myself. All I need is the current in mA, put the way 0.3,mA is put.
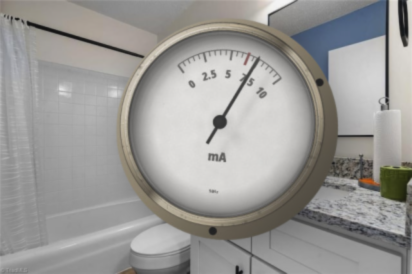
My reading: 7.5,mA
